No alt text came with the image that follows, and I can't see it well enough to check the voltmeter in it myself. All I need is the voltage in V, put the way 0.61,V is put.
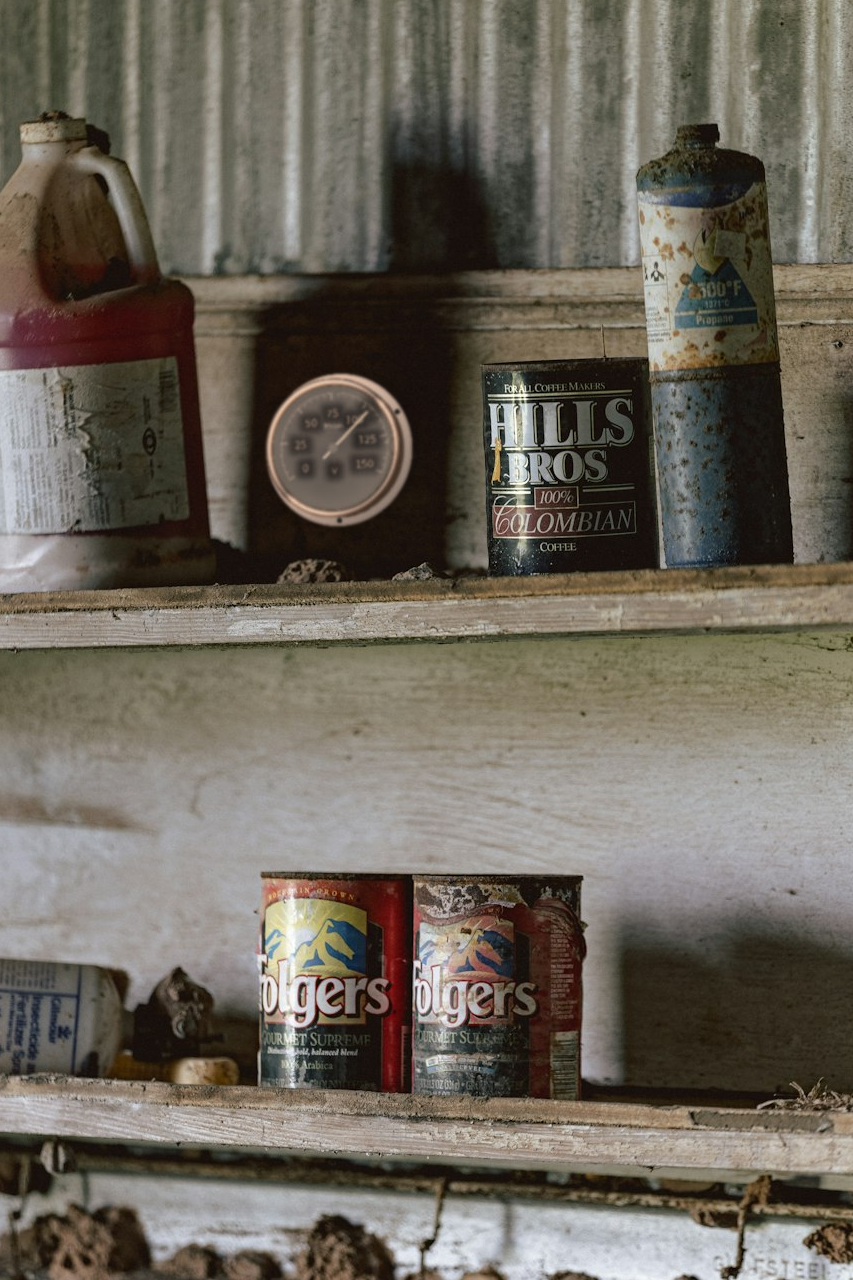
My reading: 105,V
